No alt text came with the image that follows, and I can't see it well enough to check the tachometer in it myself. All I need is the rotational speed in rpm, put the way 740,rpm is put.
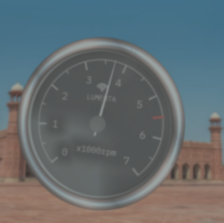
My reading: 3750,rpm
